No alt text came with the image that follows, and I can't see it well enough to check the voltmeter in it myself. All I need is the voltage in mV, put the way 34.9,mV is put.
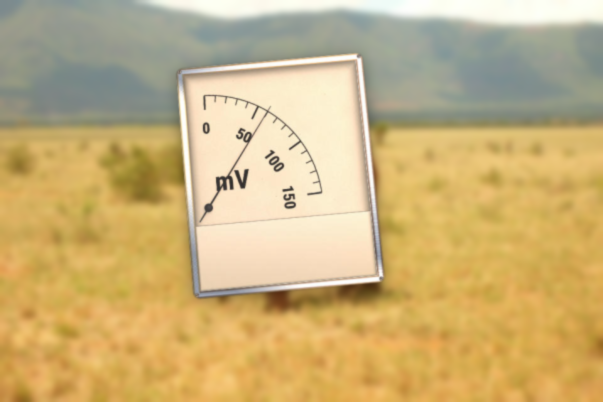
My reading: 60,mV
